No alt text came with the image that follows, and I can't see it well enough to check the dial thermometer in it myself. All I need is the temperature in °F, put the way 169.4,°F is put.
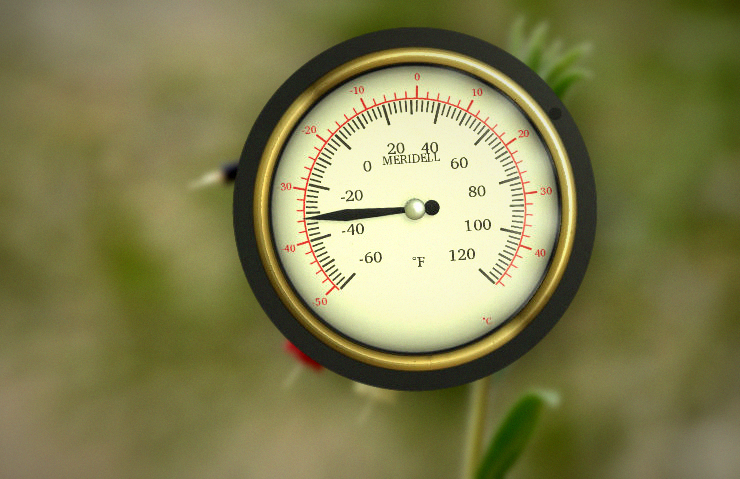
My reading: -32,°F
